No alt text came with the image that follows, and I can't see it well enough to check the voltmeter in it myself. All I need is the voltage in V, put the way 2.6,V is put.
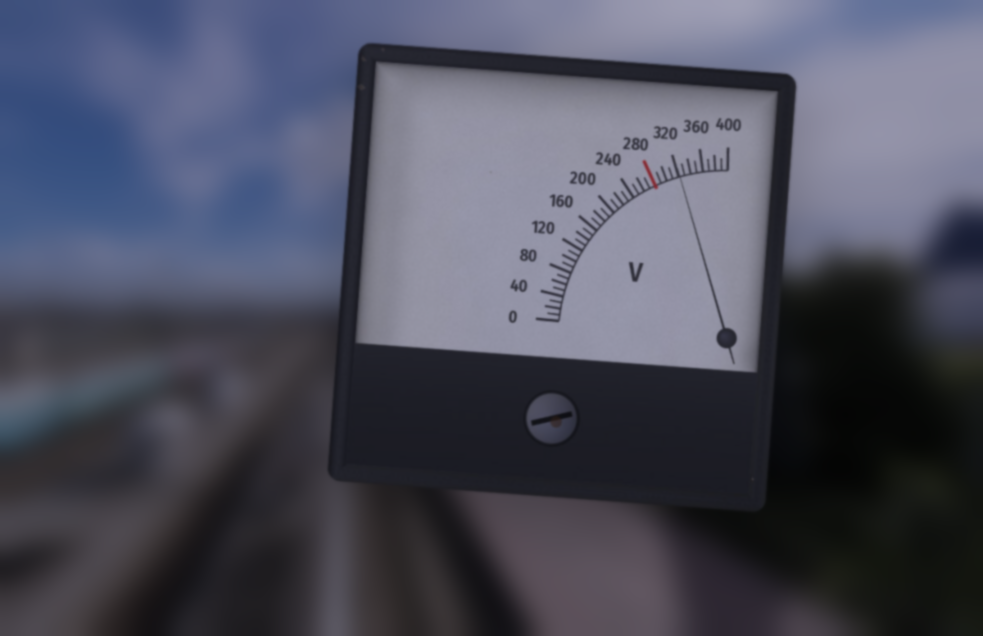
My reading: 320,V
